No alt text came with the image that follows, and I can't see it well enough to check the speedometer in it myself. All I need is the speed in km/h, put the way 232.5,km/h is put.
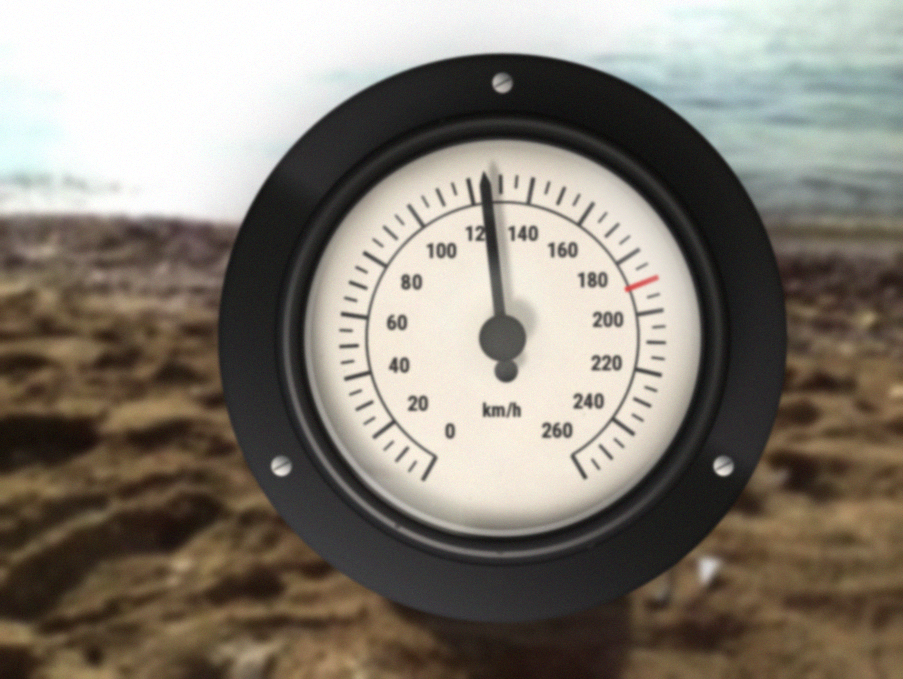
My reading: 125,km/h
